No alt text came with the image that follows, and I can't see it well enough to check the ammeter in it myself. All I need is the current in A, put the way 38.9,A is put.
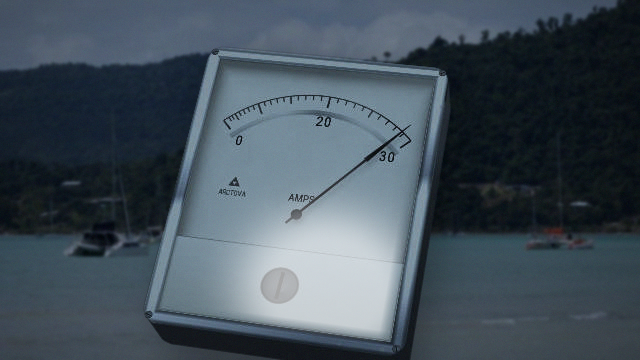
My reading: 29,A
